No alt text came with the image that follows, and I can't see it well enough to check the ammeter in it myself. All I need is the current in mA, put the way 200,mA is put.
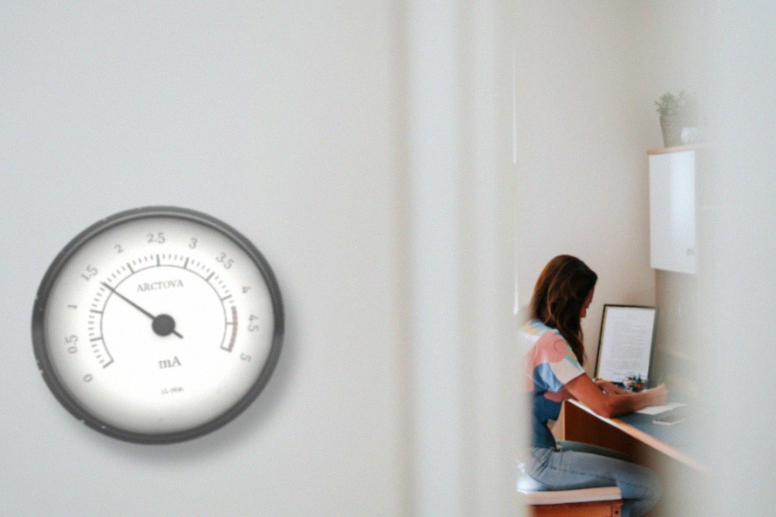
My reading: 1.5,mA
